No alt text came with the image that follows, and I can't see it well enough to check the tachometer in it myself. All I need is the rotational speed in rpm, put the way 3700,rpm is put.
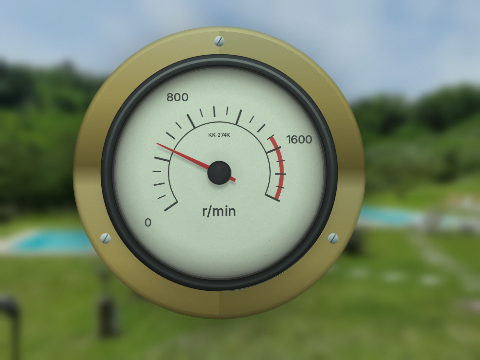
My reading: 500,rpm
